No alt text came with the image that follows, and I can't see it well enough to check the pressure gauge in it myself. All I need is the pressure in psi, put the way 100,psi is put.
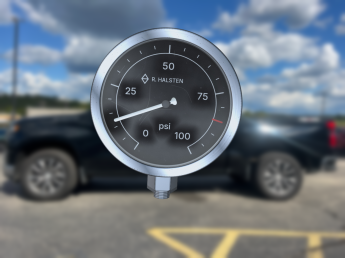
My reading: 12.5,psi
